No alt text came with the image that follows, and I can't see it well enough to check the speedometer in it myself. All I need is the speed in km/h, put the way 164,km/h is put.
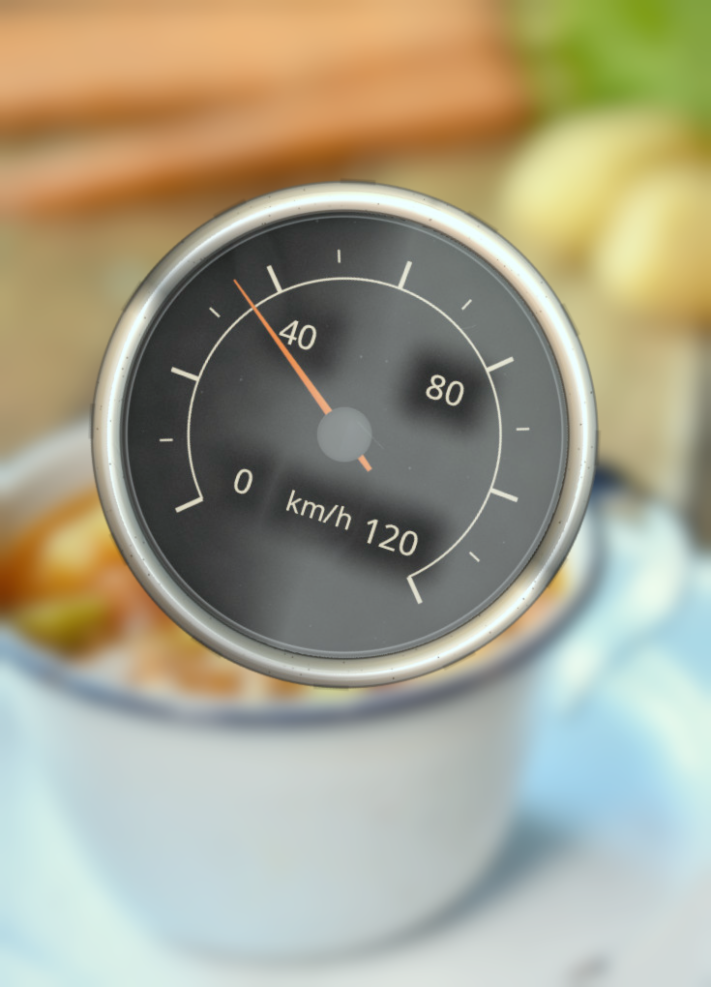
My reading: 35,km/h
